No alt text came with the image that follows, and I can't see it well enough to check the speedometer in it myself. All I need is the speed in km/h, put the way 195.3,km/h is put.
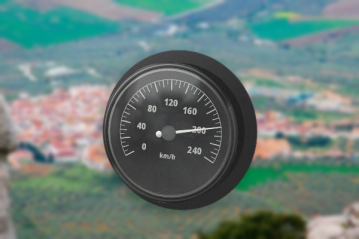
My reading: 200,km/h
